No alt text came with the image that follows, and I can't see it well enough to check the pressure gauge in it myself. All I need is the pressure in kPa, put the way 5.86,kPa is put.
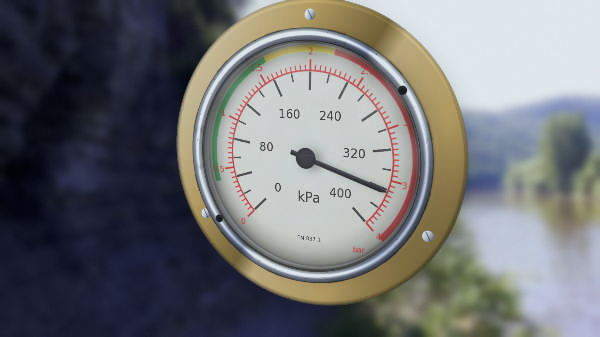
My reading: 360,kPa
